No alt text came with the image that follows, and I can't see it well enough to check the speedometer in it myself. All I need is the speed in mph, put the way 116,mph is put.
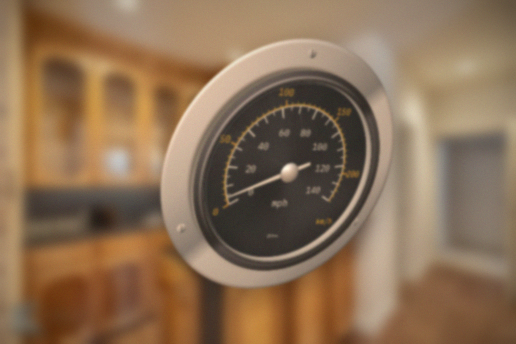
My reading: 5,mph
